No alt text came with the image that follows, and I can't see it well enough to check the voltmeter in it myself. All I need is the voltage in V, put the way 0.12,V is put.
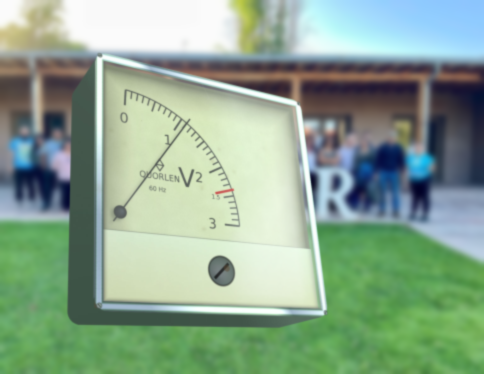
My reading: 1.1,V
